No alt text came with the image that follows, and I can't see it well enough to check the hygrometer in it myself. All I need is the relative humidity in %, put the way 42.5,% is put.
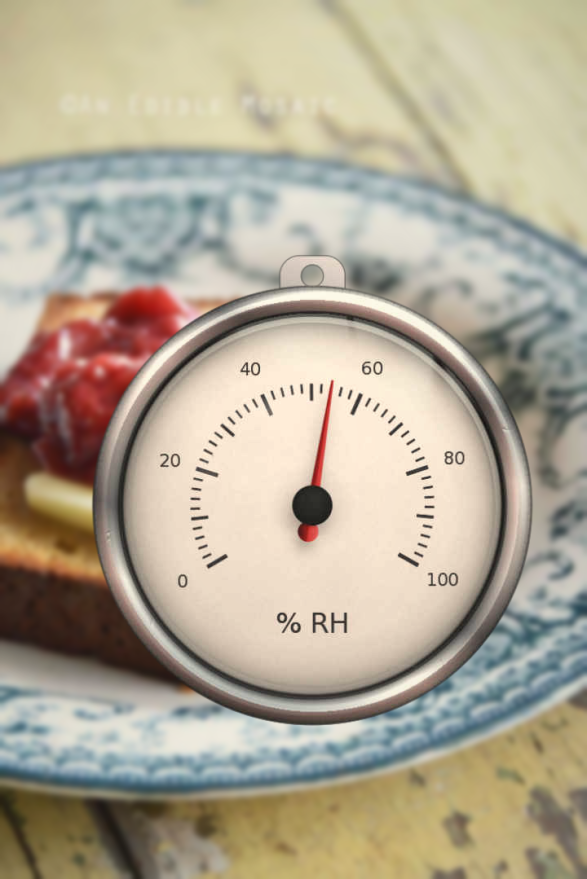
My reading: 54,%
